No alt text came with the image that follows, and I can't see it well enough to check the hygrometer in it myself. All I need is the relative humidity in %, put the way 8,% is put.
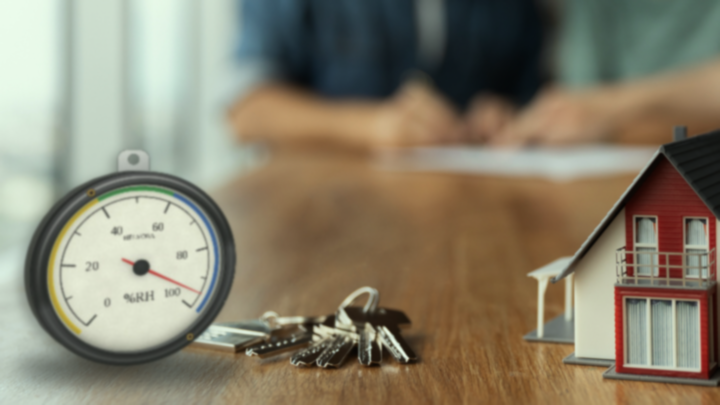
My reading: 95,%
